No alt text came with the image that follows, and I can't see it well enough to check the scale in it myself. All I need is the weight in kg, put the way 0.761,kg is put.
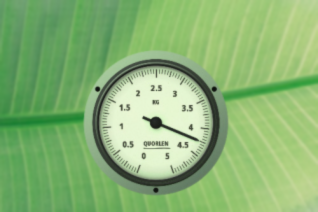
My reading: 4.25,kg
